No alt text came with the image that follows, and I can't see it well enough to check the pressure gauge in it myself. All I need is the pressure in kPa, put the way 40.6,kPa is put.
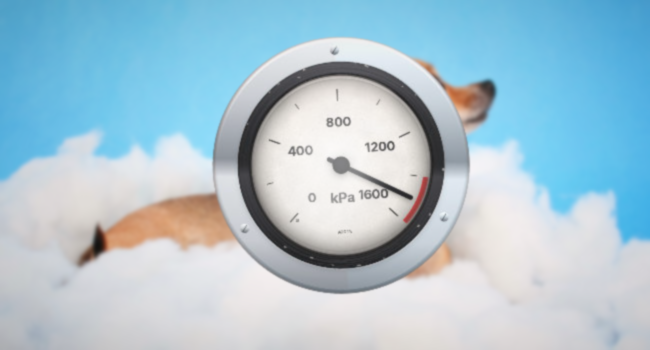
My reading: 1500,kPa
